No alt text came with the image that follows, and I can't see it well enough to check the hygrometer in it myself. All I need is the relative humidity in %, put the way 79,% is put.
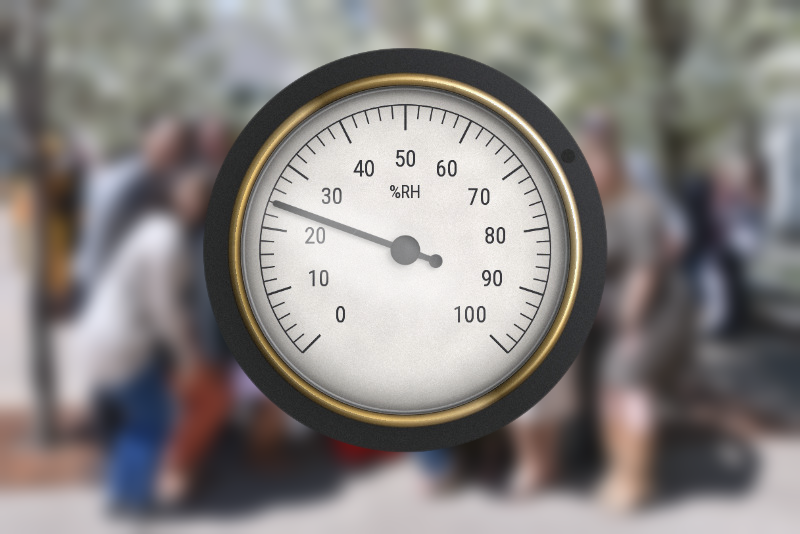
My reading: 24,%
